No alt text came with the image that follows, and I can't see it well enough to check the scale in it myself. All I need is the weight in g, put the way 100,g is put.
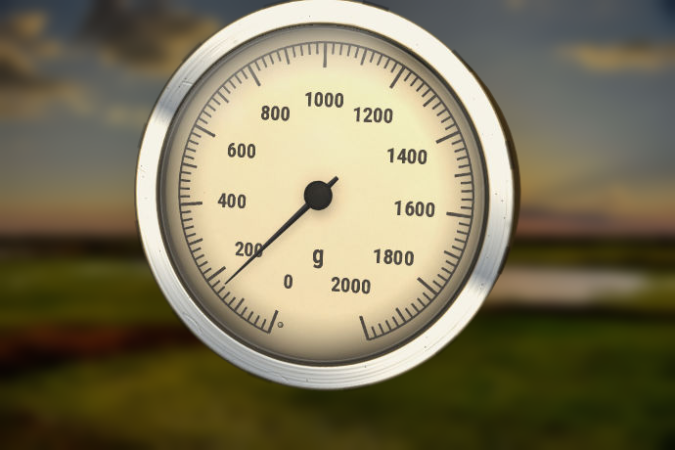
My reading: 160,g
